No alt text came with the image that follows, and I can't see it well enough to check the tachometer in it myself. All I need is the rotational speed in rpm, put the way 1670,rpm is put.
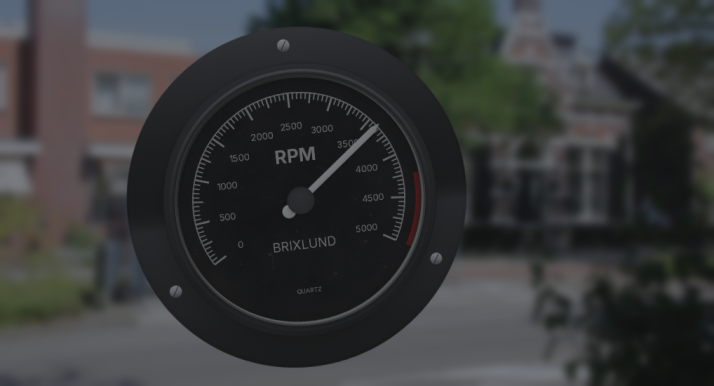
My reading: 3600,rpm
